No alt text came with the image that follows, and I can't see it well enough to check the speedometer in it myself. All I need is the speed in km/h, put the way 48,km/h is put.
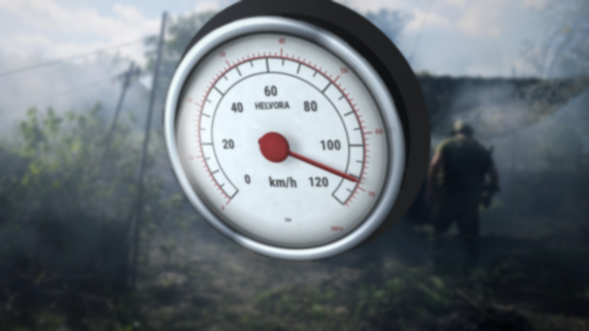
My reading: 110,km/h
